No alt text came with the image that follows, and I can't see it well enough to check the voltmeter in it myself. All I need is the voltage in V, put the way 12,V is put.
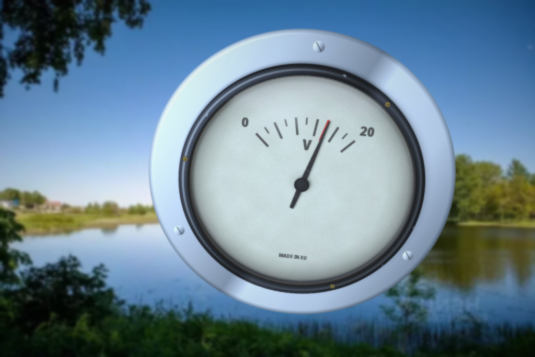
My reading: 14,V
